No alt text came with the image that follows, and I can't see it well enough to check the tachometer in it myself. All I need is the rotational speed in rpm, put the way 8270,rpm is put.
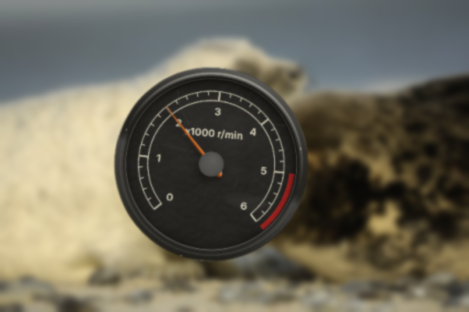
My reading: 2000,rpm
